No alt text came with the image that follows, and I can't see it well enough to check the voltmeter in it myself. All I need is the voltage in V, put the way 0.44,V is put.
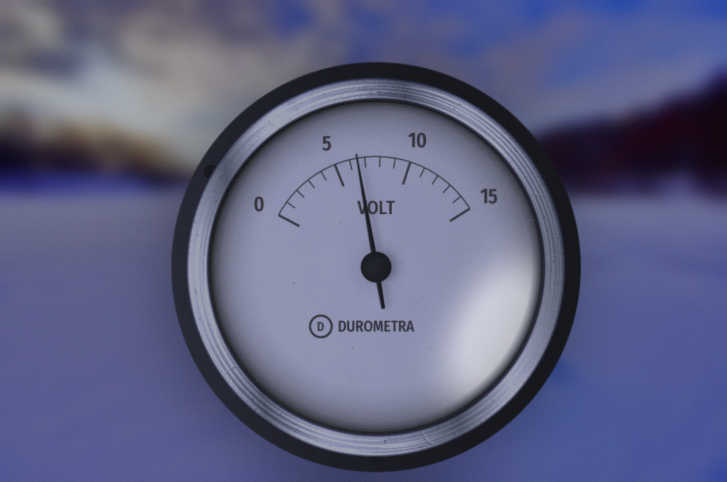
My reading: 6.5,V
